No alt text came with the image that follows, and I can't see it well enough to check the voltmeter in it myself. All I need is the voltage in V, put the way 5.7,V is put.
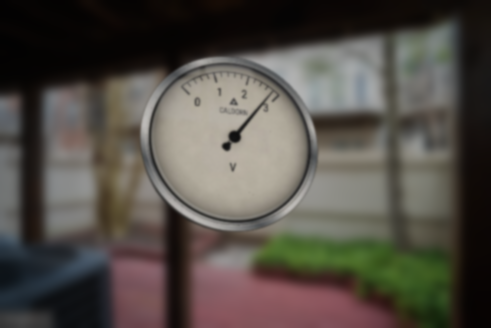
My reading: 2.8,V
